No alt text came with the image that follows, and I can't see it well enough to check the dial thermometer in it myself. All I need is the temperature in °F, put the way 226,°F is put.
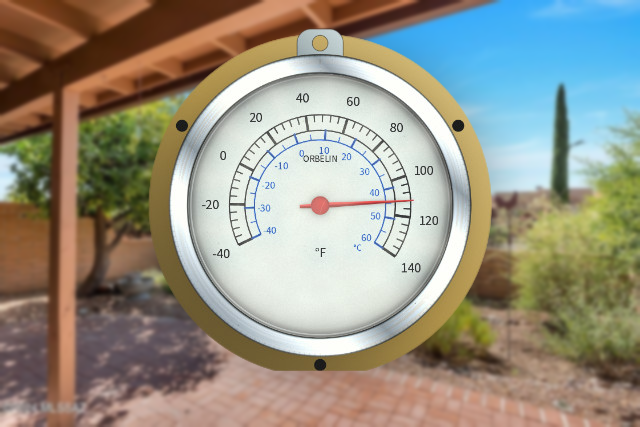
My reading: 112,°F
